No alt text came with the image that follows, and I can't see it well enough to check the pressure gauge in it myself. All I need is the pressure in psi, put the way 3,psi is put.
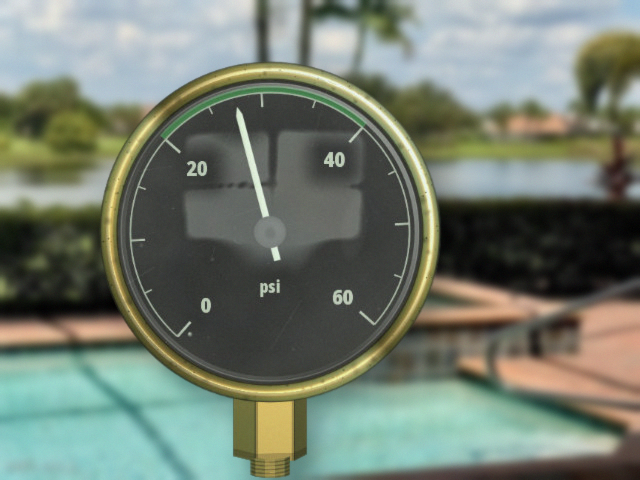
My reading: 27.5,psi
